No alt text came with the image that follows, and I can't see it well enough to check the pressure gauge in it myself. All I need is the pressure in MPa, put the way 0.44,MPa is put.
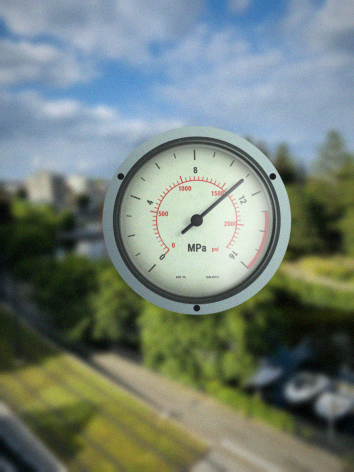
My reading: 11,MPa
